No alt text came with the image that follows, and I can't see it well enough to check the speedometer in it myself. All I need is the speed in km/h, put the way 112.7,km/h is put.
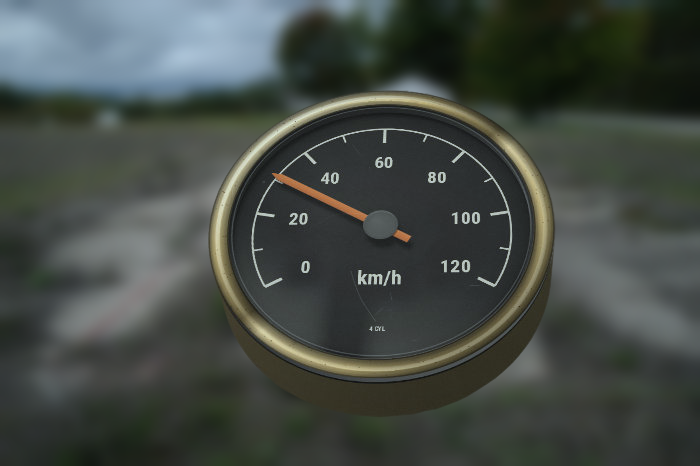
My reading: 30,km/h
